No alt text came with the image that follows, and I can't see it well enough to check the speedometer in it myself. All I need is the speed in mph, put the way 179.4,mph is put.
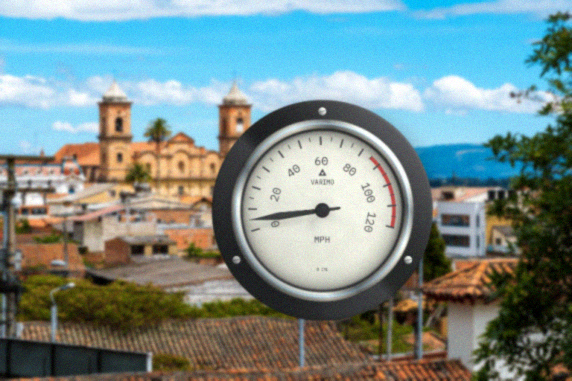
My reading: 5,mph
